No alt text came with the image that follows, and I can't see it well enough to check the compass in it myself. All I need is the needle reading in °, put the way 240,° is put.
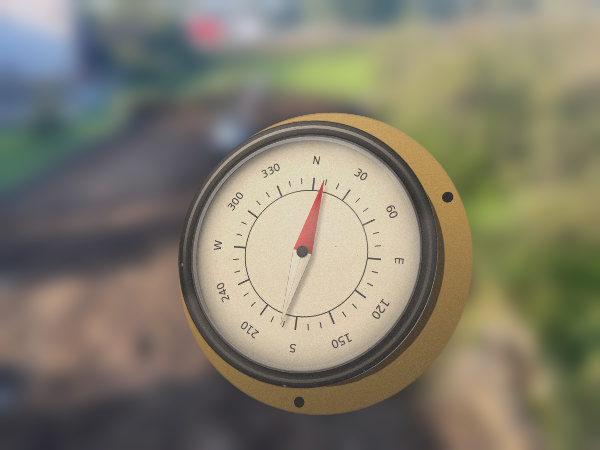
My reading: 10,°
